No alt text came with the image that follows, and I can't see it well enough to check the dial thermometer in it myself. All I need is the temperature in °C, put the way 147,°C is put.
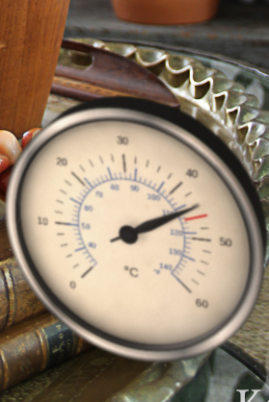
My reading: 44,°C
